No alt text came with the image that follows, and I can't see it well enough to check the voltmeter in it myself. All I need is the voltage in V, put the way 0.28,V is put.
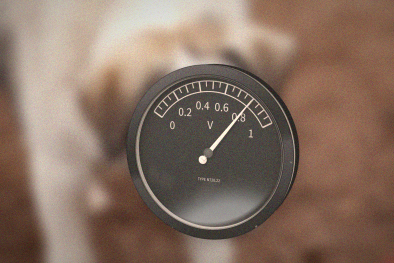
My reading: 0.8,V
